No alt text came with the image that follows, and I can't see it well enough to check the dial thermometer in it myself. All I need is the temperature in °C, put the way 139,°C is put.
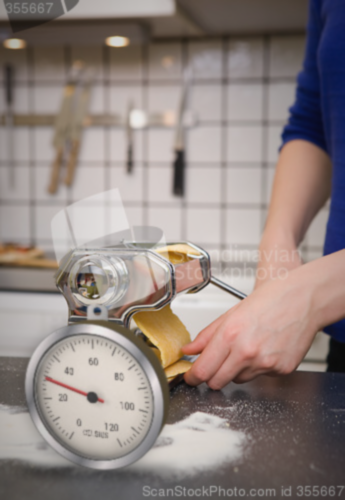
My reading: 30,°C
